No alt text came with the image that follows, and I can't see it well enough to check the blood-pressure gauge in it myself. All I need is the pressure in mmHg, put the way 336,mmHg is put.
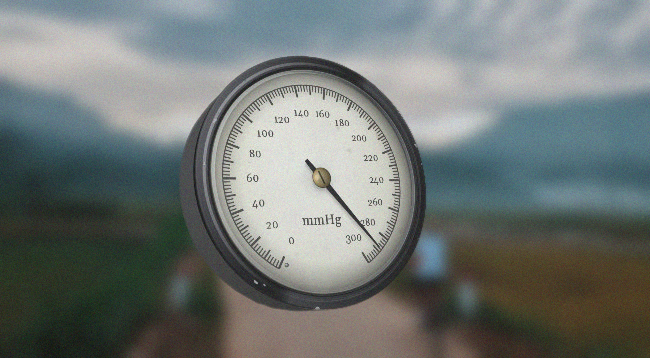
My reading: 290,mmHg
